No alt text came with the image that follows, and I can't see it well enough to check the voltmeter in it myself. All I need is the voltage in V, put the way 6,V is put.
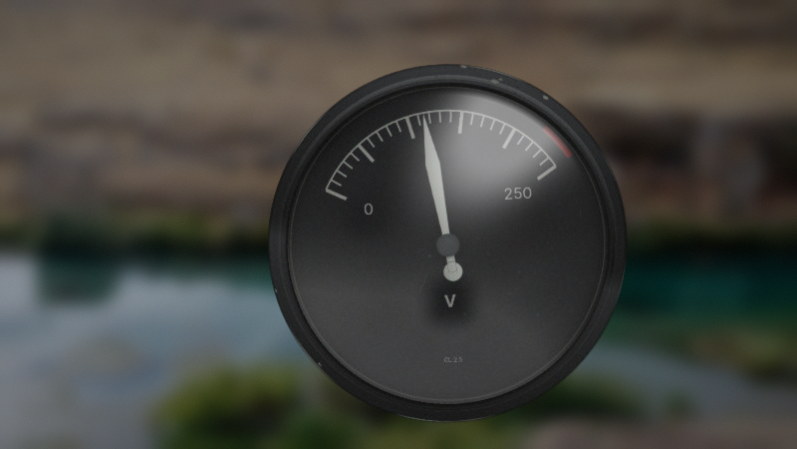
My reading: 115,V
